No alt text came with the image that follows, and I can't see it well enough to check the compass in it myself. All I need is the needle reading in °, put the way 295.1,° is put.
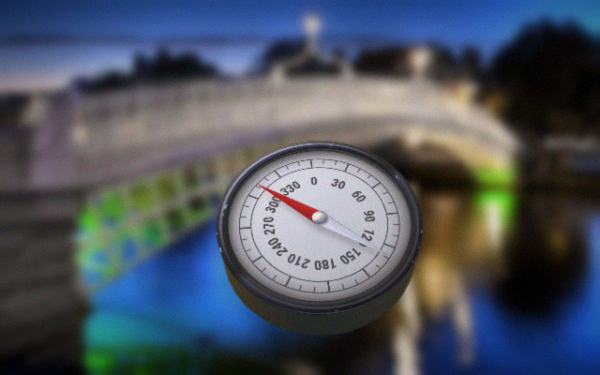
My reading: 310,°
